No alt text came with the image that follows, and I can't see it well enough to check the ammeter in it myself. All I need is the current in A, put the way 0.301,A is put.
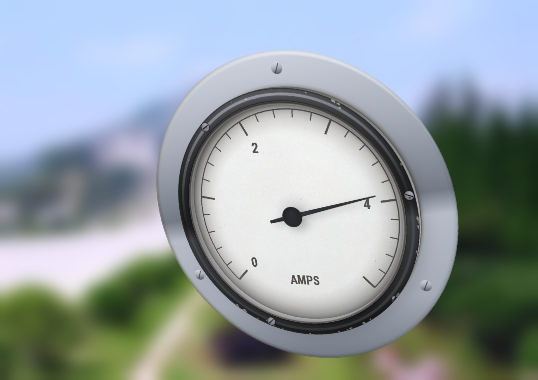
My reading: 3.9,A
